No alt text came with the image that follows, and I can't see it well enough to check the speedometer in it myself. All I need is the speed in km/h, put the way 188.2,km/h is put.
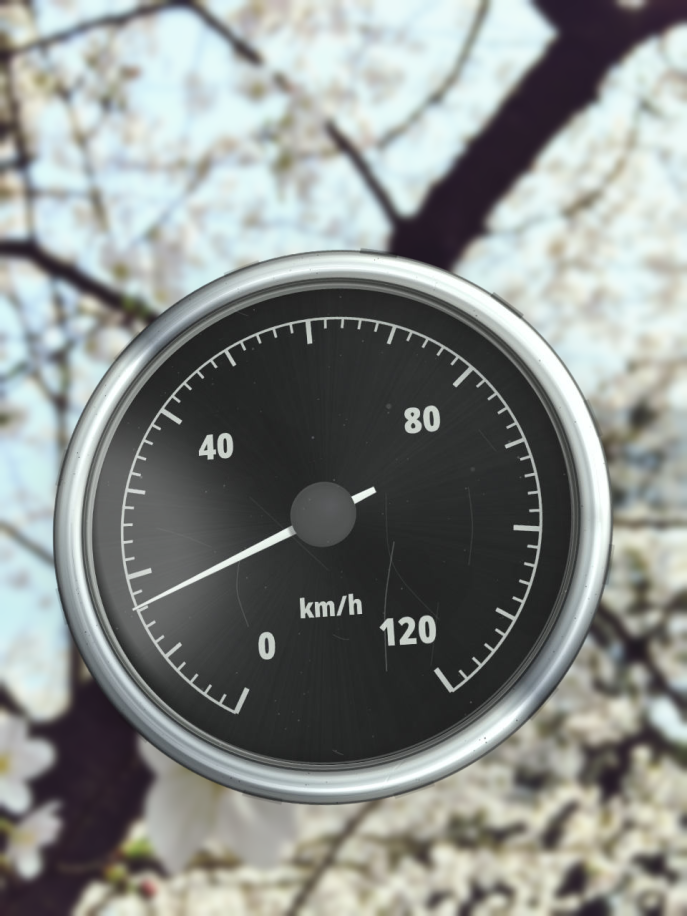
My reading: 16,km/h
